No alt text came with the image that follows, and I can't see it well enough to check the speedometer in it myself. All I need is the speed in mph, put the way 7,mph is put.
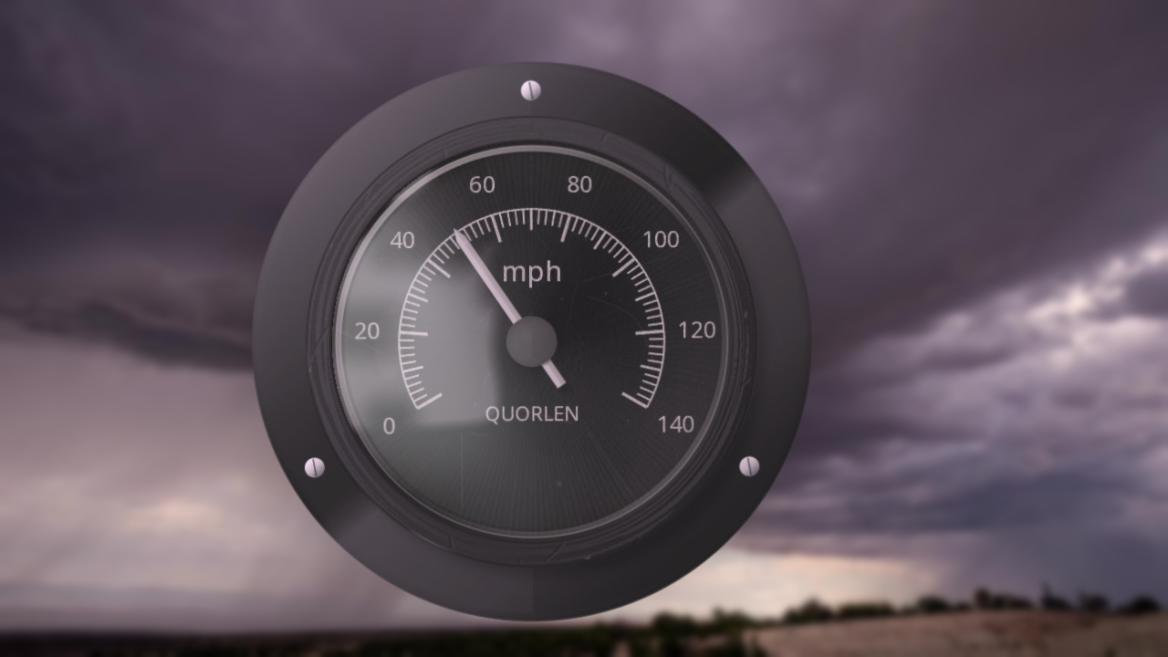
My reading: 50,mph
